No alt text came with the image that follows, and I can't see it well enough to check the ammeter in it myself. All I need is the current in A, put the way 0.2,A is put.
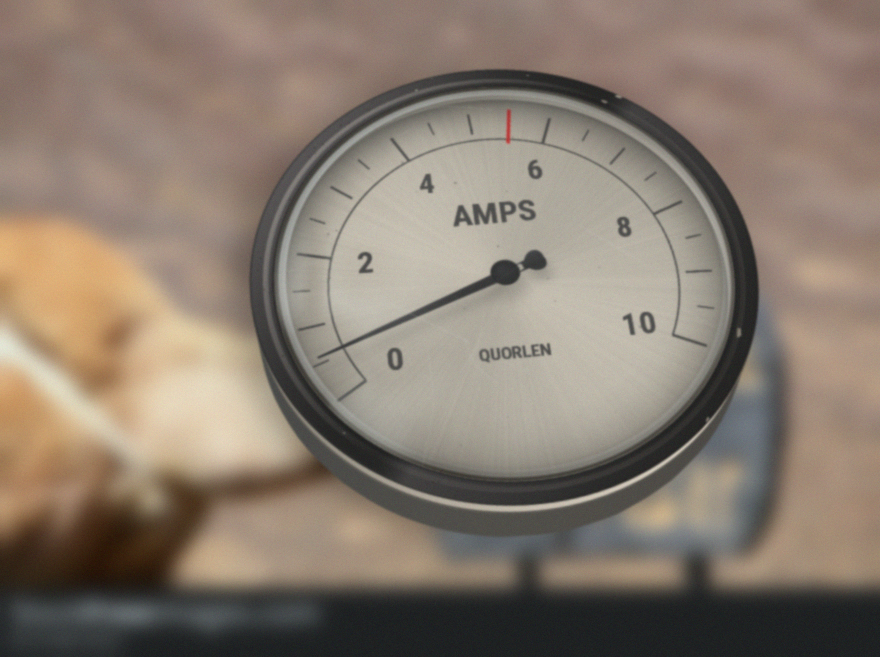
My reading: 0.5,A
